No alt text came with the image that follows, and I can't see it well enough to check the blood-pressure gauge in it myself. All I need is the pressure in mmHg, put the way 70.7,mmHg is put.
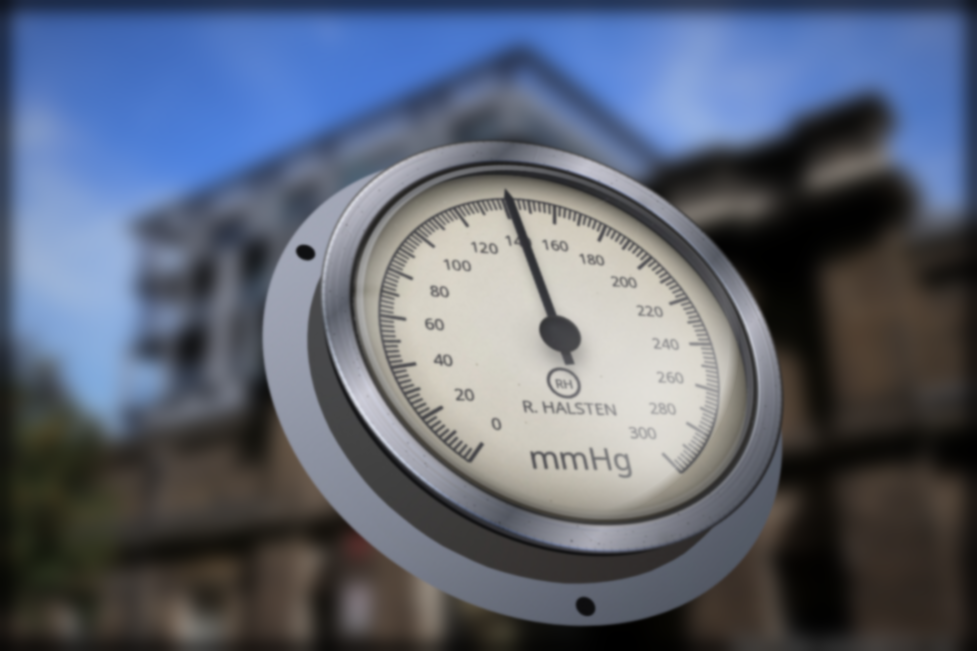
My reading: 140,mmHg
